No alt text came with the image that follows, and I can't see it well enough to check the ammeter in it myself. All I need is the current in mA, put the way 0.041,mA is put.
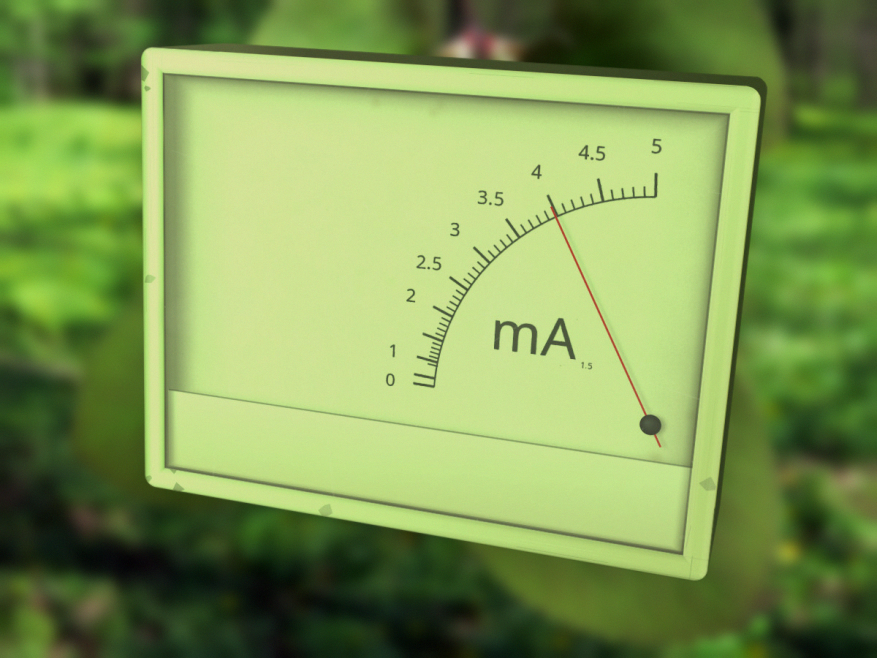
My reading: 4,mA
